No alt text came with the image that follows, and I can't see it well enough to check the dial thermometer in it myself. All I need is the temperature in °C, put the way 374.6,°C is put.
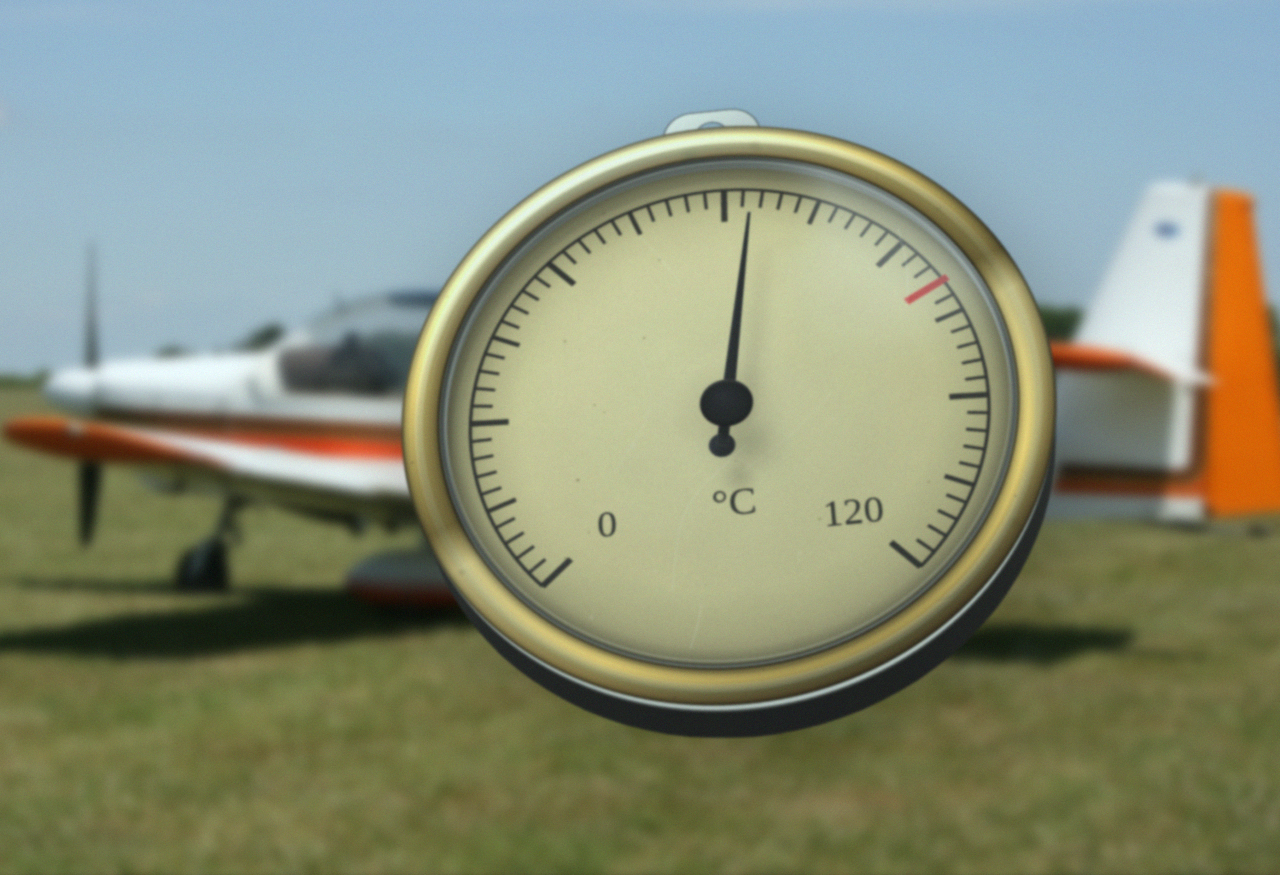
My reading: 63,°C
